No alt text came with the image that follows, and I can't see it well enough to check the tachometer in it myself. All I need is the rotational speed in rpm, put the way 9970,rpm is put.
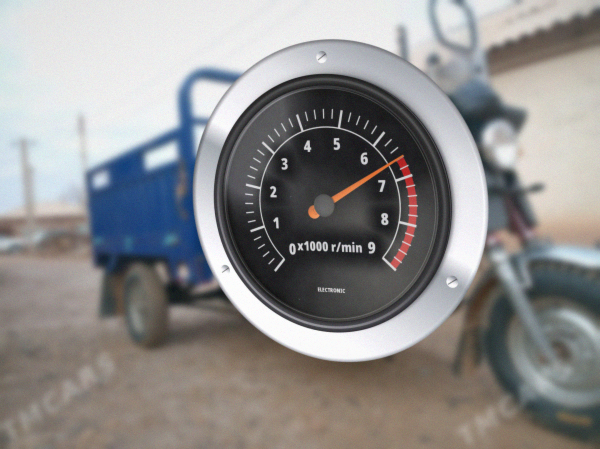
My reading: 6600,rpm
